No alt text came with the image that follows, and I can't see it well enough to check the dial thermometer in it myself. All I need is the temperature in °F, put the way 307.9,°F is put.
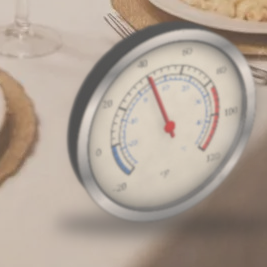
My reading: 40,°F
